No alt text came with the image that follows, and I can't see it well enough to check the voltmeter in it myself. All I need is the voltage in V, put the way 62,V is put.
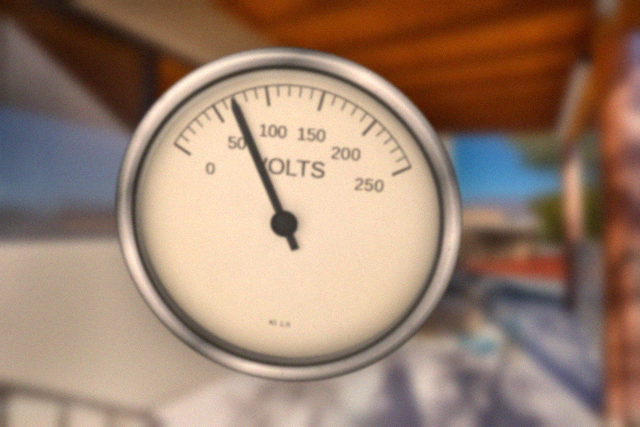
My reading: 70,V
